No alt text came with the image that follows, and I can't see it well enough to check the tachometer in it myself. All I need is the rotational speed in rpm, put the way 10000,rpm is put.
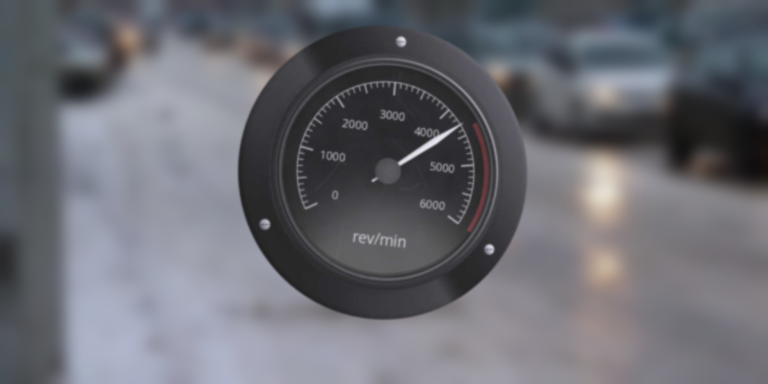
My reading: 4300,rpm
